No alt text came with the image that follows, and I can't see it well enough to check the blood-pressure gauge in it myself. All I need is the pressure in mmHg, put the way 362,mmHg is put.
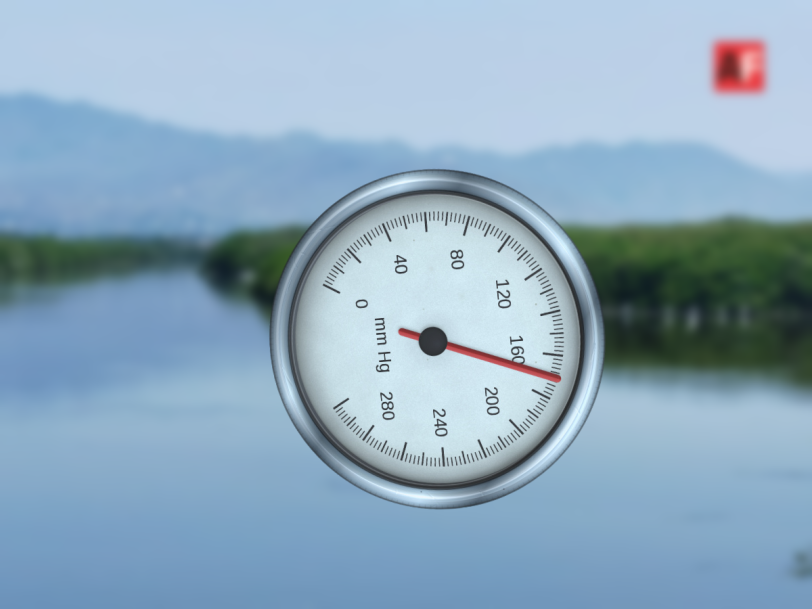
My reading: 170,mmHg
